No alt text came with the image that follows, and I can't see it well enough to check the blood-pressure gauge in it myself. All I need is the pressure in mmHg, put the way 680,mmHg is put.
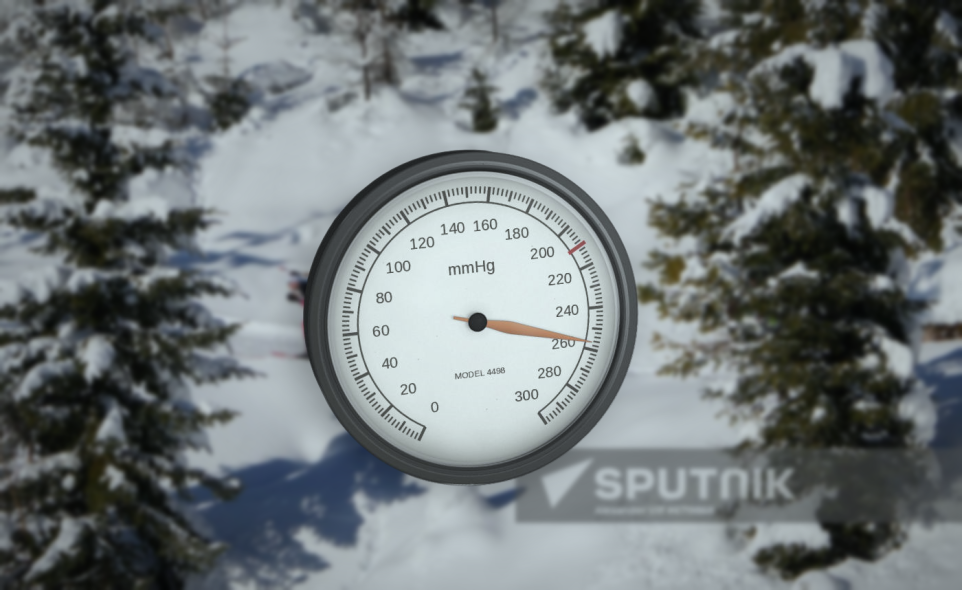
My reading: 256,mmHg
